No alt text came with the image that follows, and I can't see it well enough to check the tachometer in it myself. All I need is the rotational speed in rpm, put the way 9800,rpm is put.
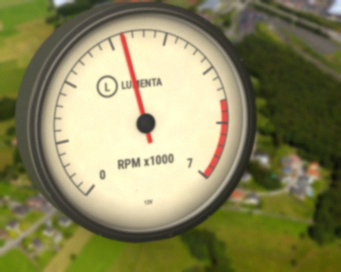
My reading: 3200,rpm
